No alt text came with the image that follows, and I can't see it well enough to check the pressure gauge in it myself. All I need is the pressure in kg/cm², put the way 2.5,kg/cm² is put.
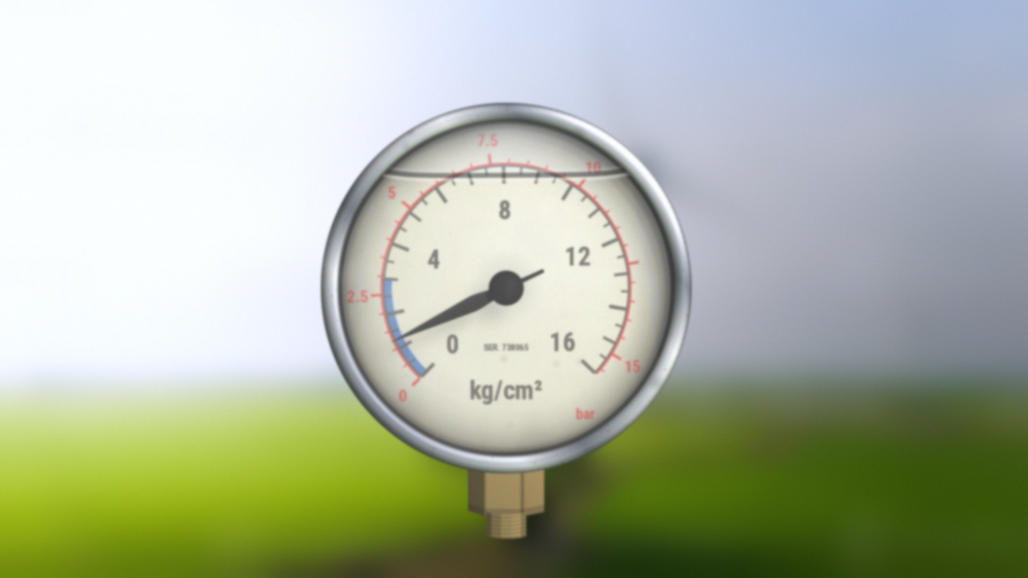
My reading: 1.25,kg/cm²
